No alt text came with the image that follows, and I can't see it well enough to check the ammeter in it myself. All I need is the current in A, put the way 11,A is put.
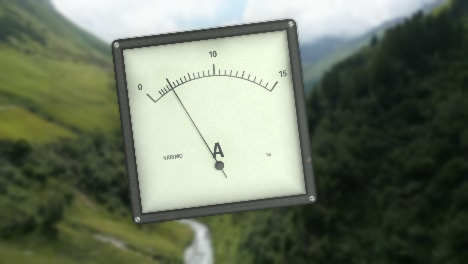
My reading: 5,A
